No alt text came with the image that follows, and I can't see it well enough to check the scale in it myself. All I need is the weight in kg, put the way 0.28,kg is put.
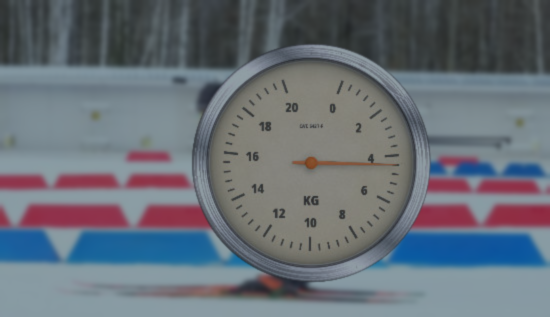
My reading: 4.4,kg
